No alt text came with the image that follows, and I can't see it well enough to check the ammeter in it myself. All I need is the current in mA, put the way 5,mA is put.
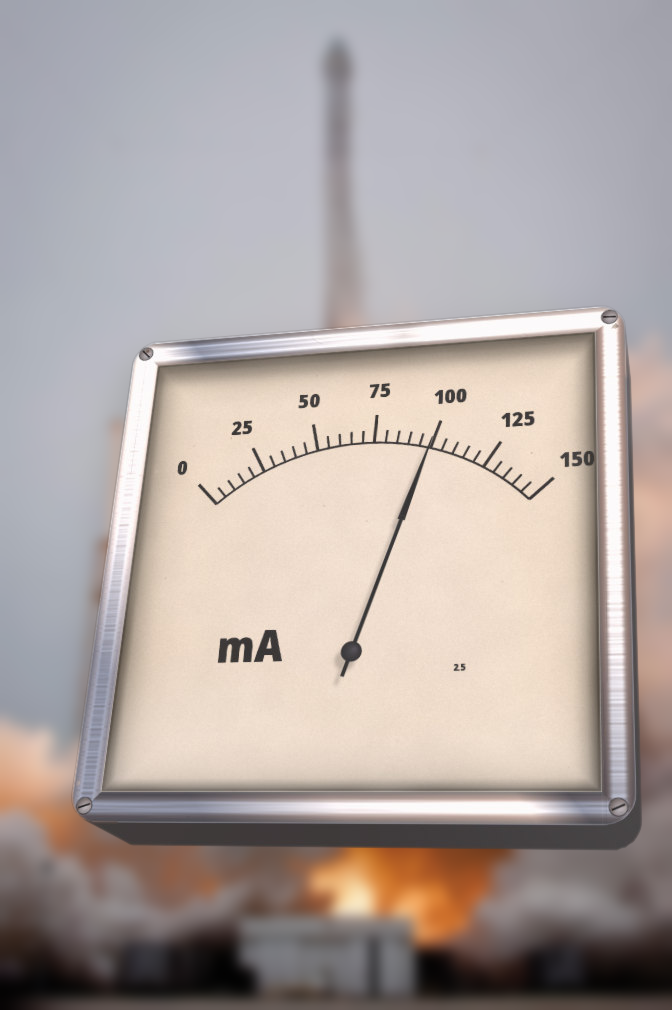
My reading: 100,mA
